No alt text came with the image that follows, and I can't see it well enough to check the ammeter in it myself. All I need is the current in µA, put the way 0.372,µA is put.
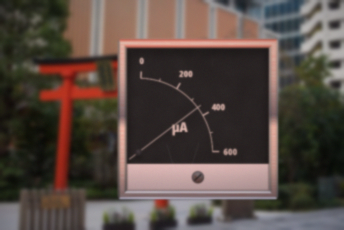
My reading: 350,µA
